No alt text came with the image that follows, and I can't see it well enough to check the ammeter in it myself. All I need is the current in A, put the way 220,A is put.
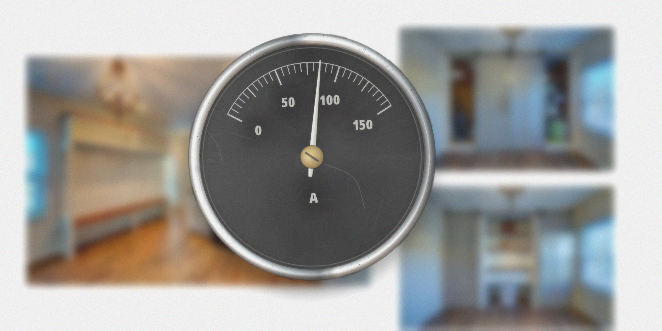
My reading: 85,A
